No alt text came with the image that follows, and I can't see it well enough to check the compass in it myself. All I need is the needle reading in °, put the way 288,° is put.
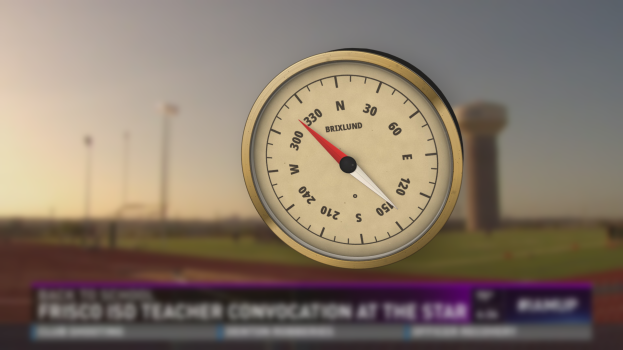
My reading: 320,°
